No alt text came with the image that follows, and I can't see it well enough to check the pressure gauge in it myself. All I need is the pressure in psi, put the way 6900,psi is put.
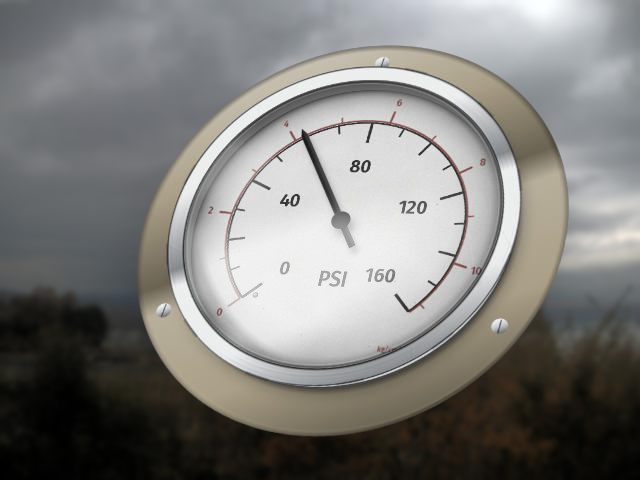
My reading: 60,psi
